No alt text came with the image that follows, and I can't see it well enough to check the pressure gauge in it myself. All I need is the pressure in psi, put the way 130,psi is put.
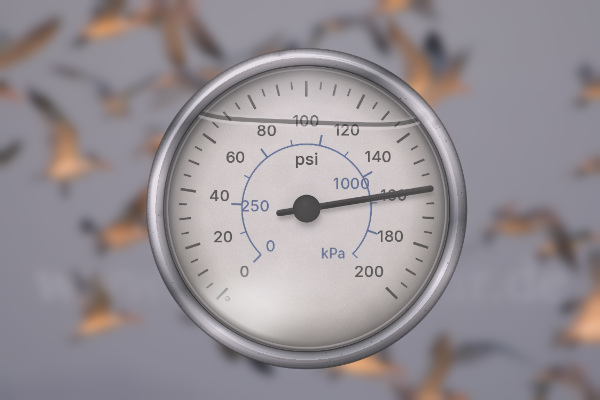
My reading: 160,psi
